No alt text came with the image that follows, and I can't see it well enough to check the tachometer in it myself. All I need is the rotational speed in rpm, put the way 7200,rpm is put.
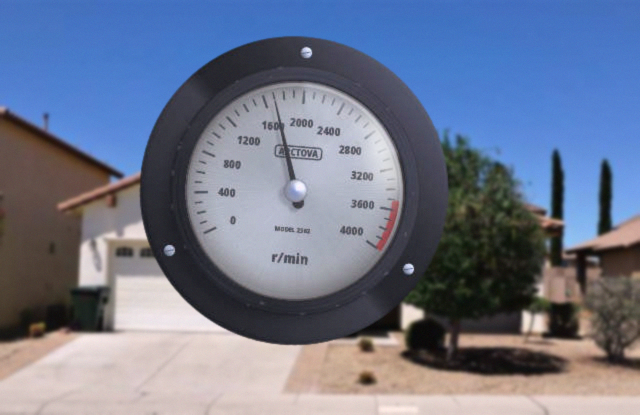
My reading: 1700,rpm
